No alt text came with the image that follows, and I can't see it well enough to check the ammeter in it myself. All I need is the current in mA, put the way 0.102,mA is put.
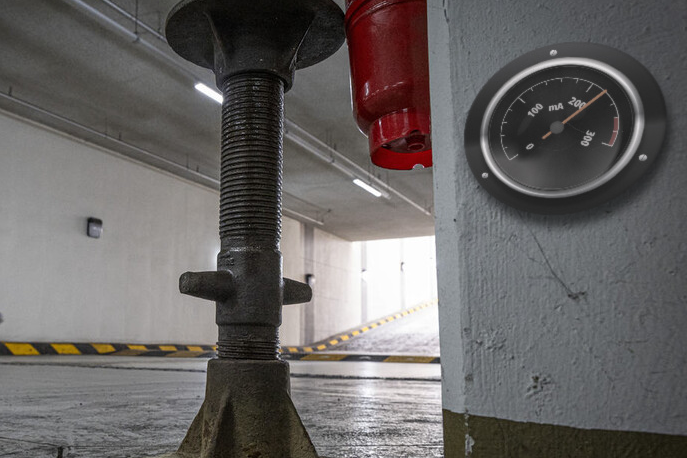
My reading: 220,mA
